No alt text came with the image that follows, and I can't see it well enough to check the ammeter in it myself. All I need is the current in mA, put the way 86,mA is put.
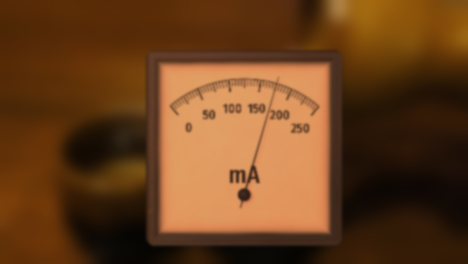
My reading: 175,mA
